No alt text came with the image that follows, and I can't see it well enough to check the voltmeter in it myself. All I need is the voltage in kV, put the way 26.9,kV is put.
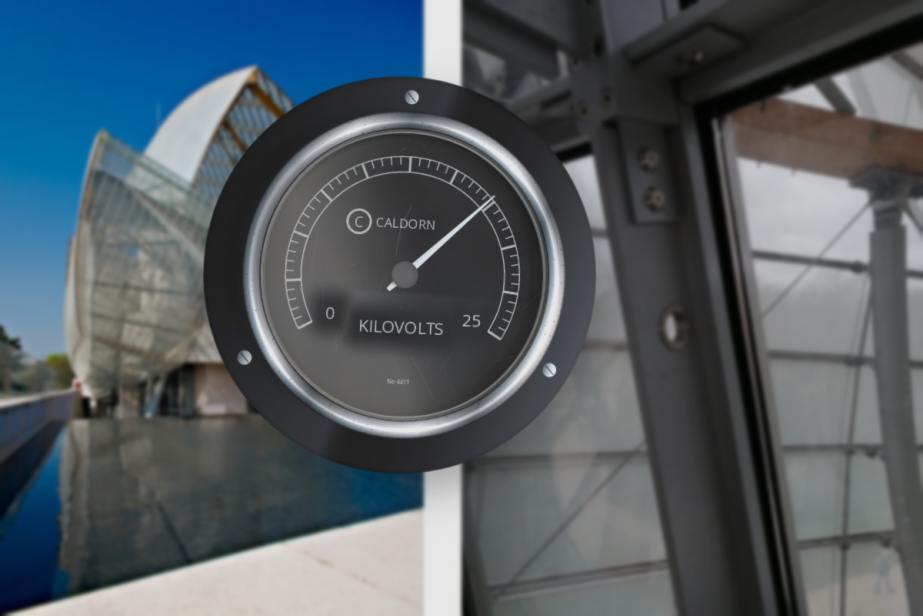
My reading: 17.25,kV
